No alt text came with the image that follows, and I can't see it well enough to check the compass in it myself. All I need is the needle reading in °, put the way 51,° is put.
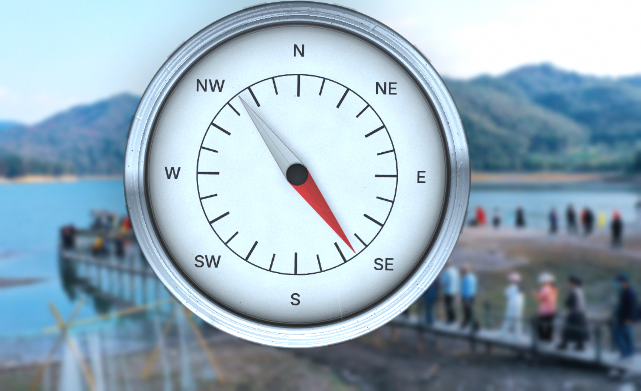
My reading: 142.5,°
